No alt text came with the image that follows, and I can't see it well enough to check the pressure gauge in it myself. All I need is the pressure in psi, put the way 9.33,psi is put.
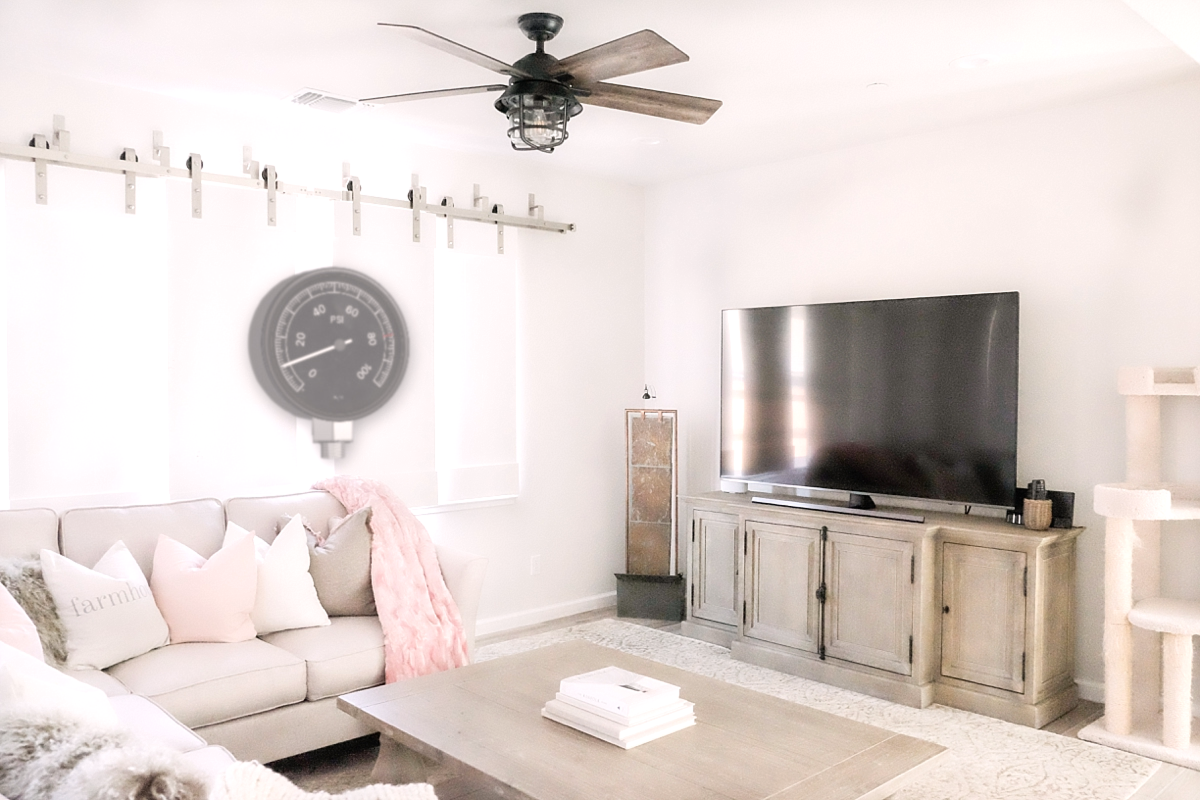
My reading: 10,psi
